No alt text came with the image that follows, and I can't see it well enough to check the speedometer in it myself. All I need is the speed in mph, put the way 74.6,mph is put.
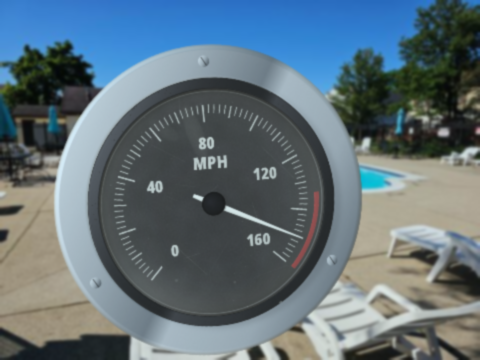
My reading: 150,mph
